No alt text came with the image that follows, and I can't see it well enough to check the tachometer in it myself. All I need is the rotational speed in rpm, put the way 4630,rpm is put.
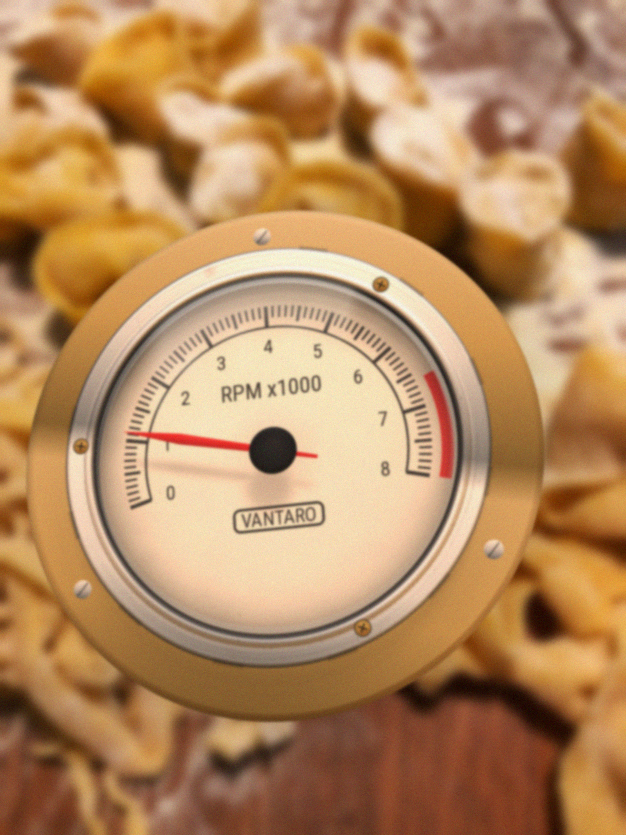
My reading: 1100,rpm
